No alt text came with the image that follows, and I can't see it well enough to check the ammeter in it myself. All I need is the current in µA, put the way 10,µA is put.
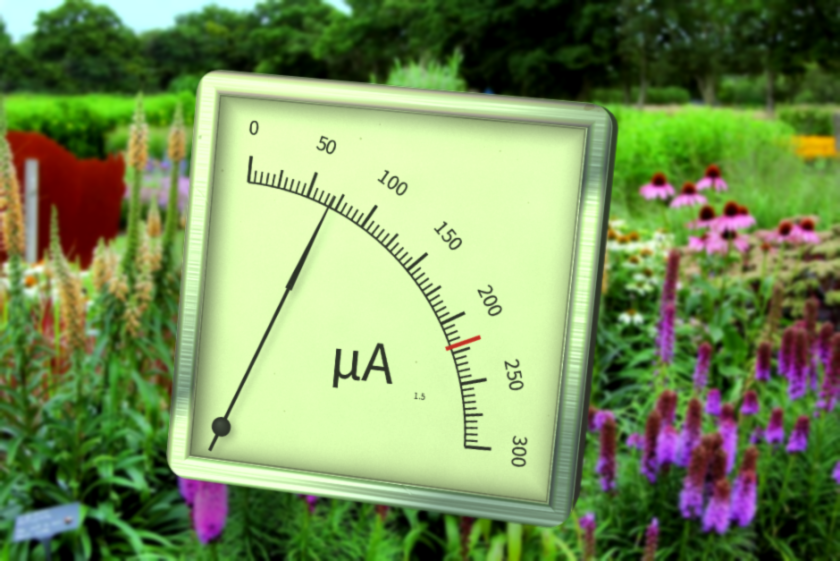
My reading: 70,µA
